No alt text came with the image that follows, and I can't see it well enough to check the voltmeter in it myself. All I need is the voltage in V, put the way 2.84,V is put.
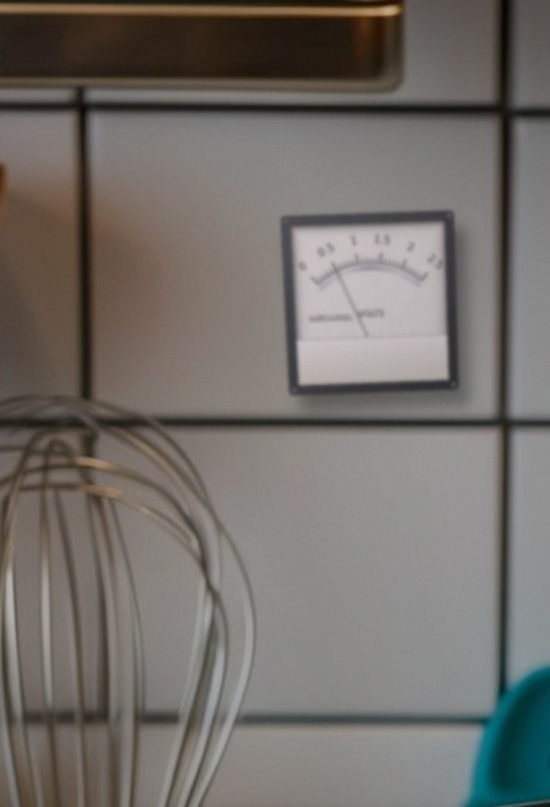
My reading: 0.5,V
